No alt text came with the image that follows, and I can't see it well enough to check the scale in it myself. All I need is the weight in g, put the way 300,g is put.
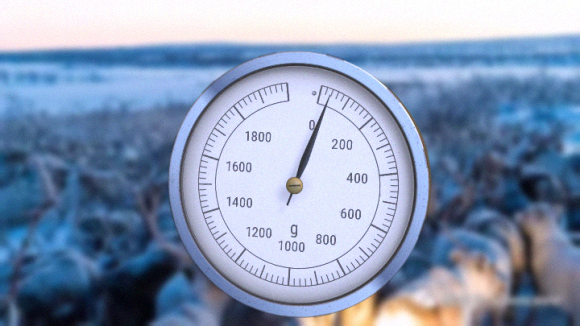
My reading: 40,g
